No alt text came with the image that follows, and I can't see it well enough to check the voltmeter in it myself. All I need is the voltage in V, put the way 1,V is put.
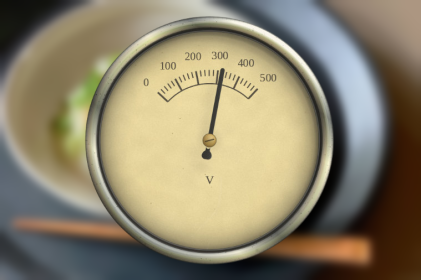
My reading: 320,V
